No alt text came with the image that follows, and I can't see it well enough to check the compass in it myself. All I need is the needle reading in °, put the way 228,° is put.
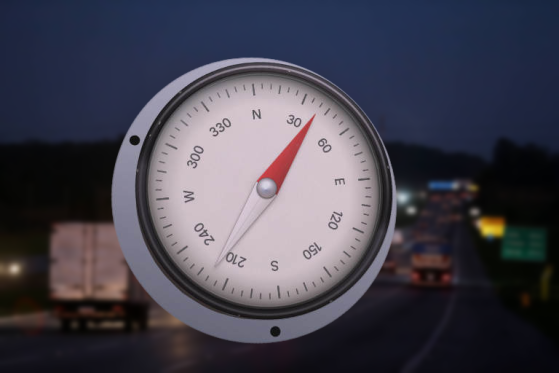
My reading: 40,°
